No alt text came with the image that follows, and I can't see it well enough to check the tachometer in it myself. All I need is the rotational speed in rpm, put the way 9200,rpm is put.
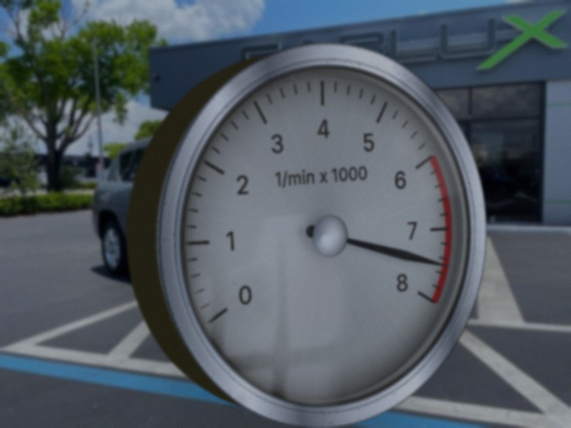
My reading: 7500,rpm
